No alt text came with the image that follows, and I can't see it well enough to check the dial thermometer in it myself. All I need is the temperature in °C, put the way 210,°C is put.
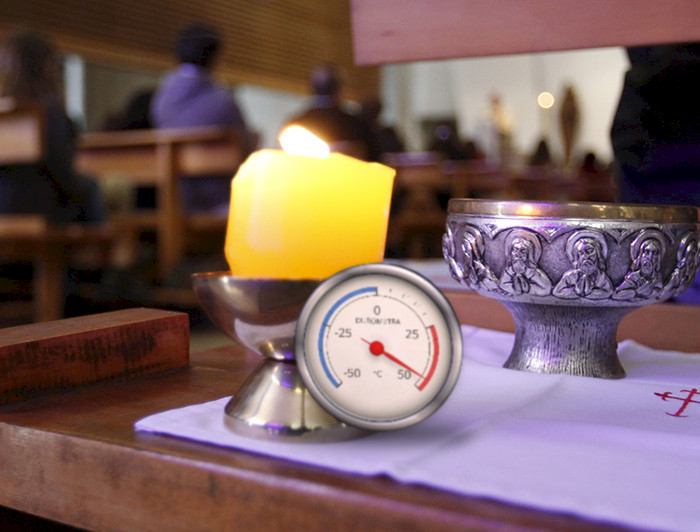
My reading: 45,°C
